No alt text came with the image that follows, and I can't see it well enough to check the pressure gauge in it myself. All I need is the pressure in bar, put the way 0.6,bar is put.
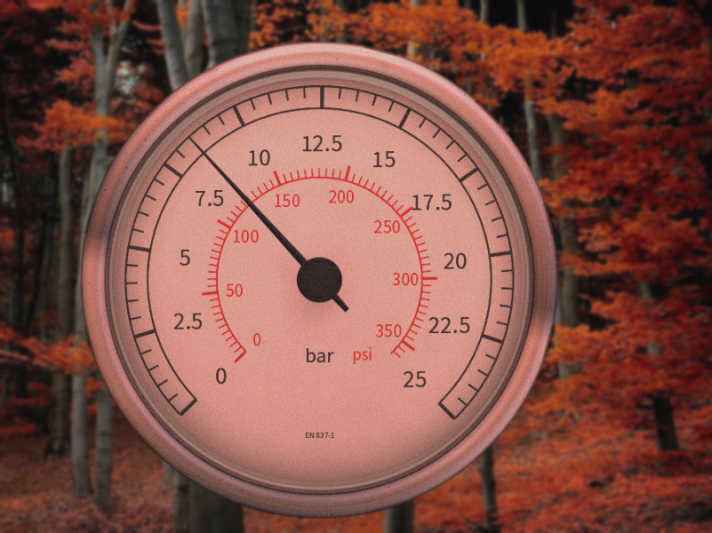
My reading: 8.5,bar
